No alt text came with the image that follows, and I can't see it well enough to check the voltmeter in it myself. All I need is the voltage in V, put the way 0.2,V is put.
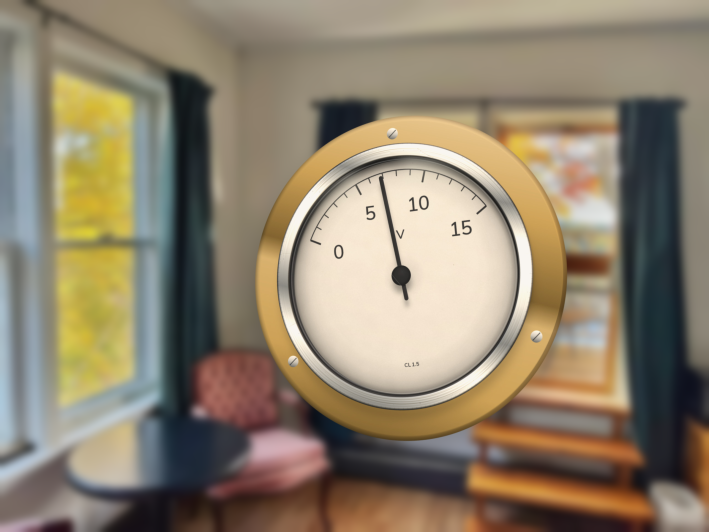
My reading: 7,V
